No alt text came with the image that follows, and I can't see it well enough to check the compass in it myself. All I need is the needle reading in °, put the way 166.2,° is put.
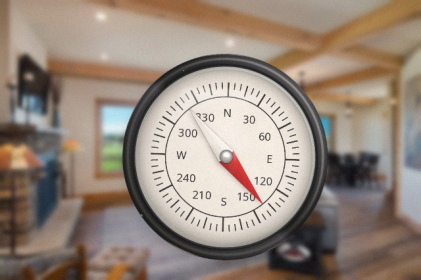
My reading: 140,°
